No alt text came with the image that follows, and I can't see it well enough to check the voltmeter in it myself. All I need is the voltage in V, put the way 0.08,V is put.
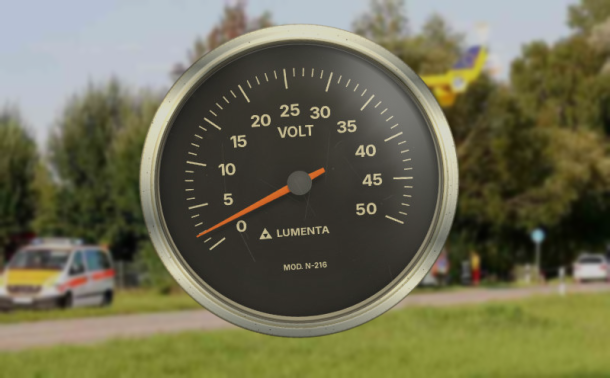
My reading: 2,V
